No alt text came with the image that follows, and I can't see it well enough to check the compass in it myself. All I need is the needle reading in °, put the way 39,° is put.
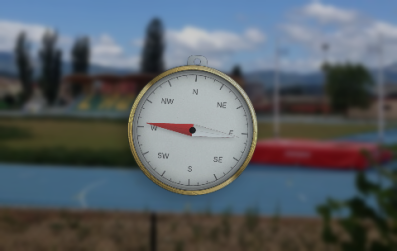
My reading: 275,°
